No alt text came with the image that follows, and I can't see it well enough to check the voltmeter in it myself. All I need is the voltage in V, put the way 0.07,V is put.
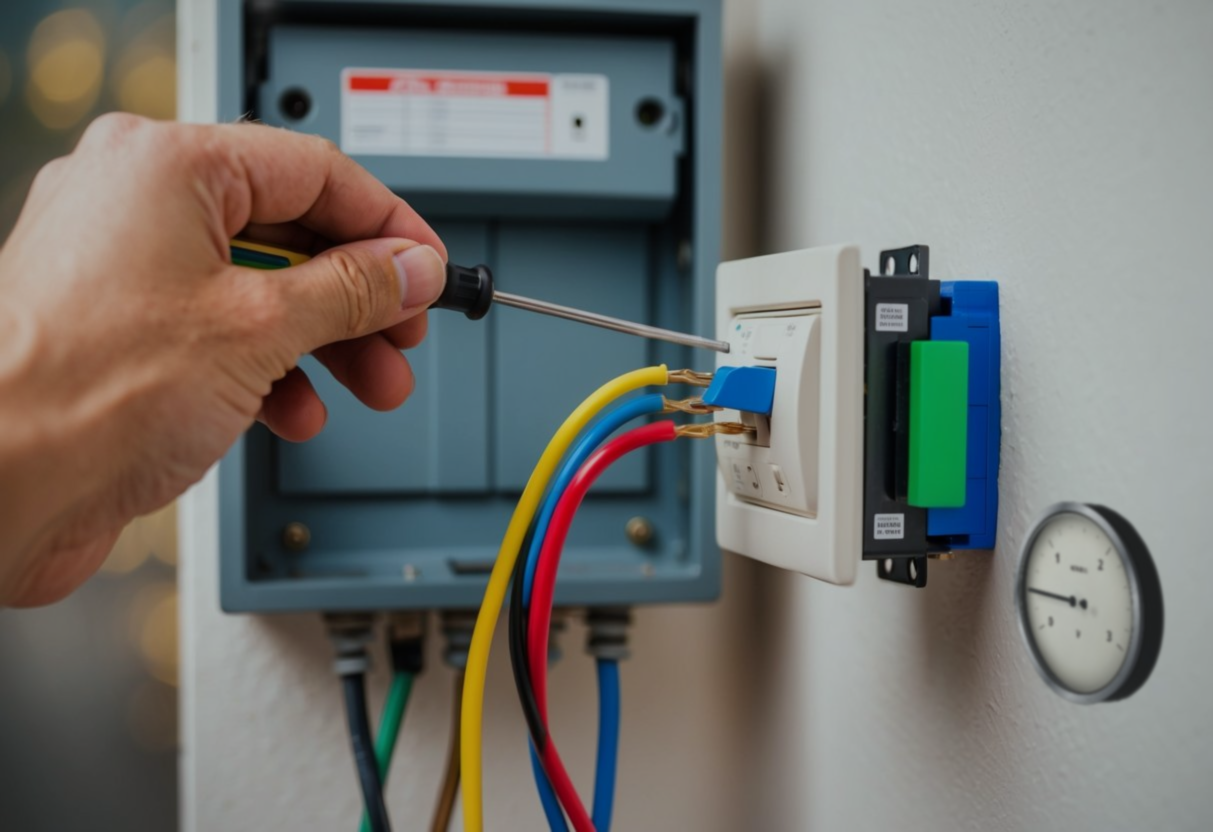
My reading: 0.4,V
